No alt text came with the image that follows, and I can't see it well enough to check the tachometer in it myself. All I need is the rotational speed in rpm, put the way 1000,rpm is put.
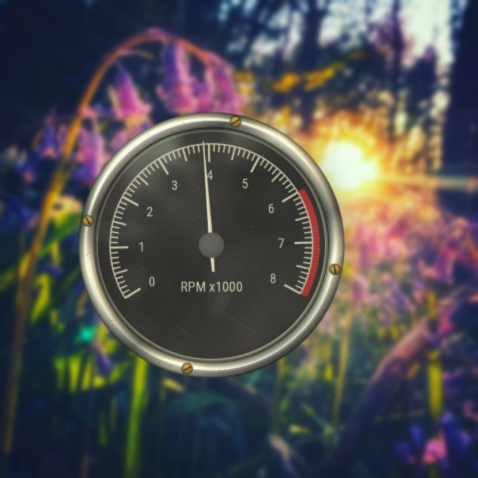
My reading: 3900,rpm
